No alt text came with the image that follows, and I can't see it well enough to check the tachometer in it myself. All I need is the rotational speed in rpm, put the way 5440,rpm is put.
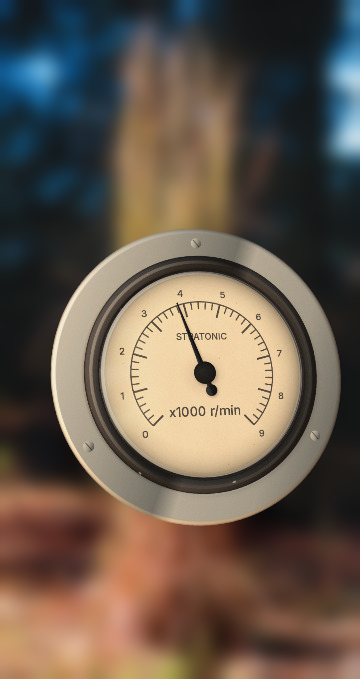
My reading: 3800,rpm
